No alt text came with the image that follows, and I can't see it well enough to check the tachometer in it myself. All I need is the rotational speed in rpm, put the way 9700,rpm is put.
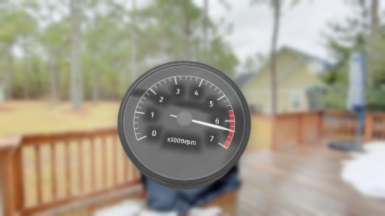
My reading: 6400,rpm
